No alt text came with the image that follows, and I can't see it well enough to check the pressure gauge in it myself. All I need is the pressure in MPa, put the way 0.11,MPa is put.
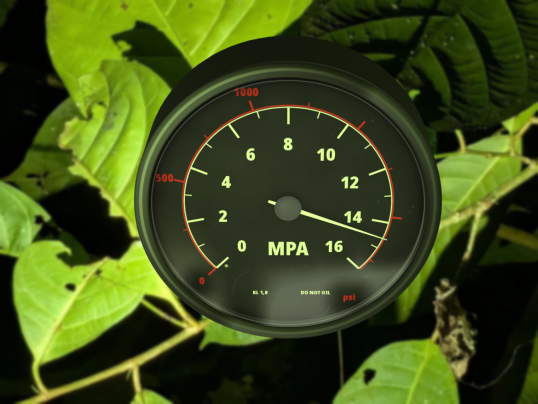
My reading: 14.5,MPa
